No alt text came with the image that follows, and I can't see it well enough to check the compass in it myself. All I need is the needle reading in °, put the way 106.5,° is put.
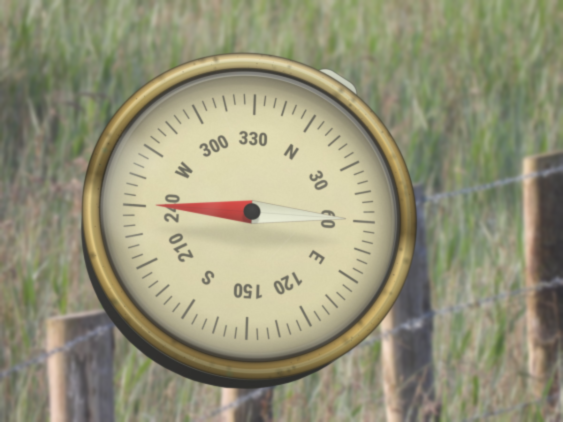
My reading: 240,°
